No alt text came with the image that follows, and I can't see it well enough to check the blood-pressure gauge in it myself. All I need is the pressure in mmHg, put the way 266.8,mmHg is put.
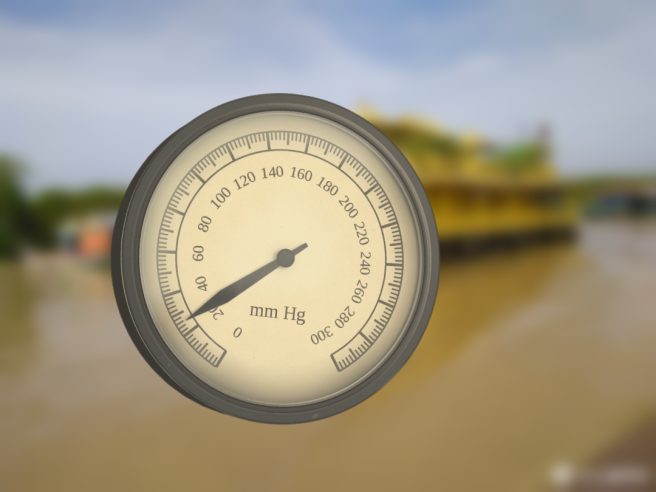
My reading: 26,mmHg
